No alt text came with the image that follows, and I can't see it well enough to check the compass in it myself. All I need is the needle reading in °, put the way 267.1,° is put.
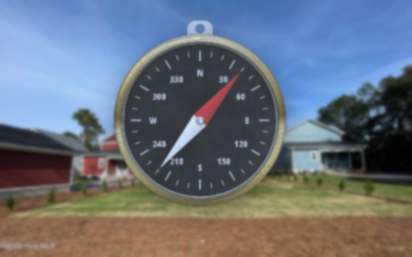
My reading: 40,°
